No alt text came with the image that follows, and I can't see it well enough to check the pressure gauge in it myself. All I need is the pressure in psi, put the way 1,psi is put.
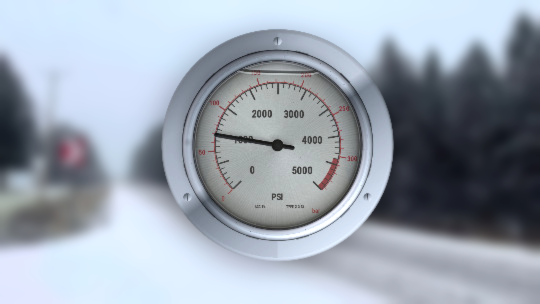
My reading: 1000,psi
